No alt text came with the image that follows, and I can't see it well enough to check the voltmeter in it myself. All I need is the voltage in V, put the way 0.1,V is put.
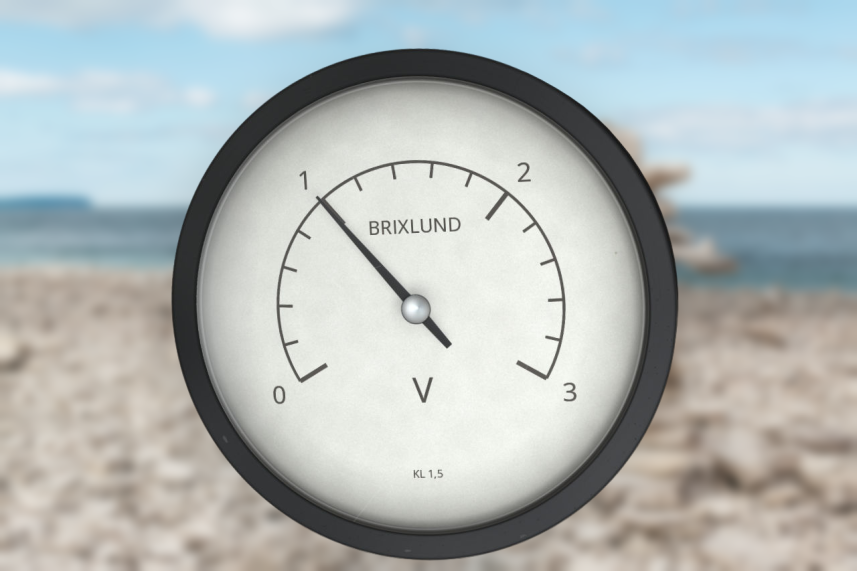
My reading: 1,V
